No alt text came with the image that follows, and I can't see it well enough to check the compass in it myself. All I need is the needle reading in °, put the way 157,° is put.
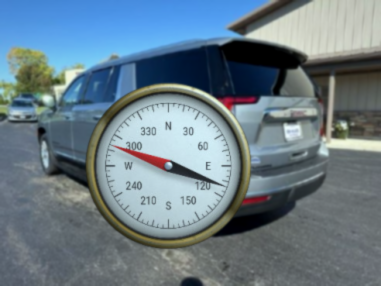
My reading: 290,°
